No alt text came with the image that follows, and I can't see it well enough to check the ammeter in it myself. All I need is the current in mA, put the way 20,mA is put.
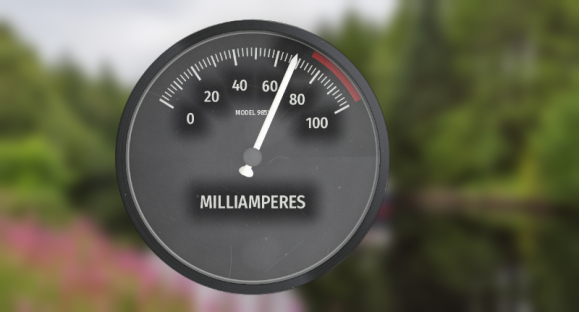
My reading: 68,mA
